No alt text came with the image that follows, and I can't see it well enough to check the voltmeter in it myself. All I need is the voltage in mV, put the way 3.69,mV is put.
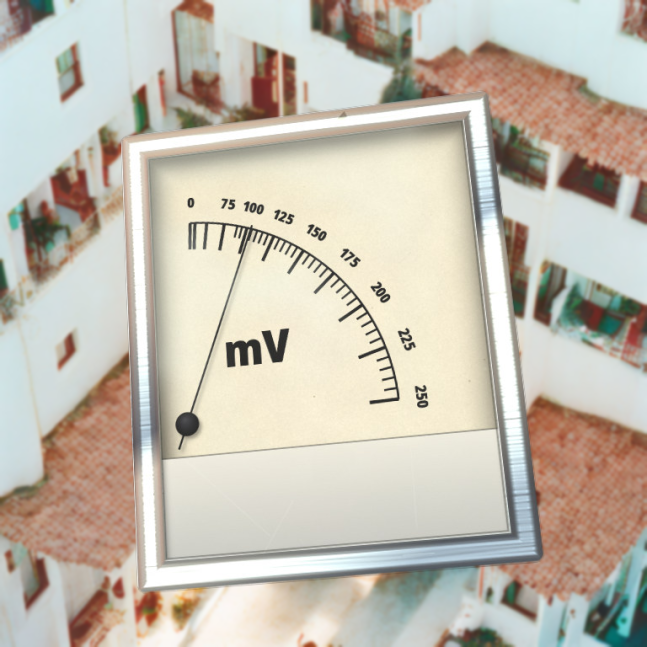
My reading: 105,mV
